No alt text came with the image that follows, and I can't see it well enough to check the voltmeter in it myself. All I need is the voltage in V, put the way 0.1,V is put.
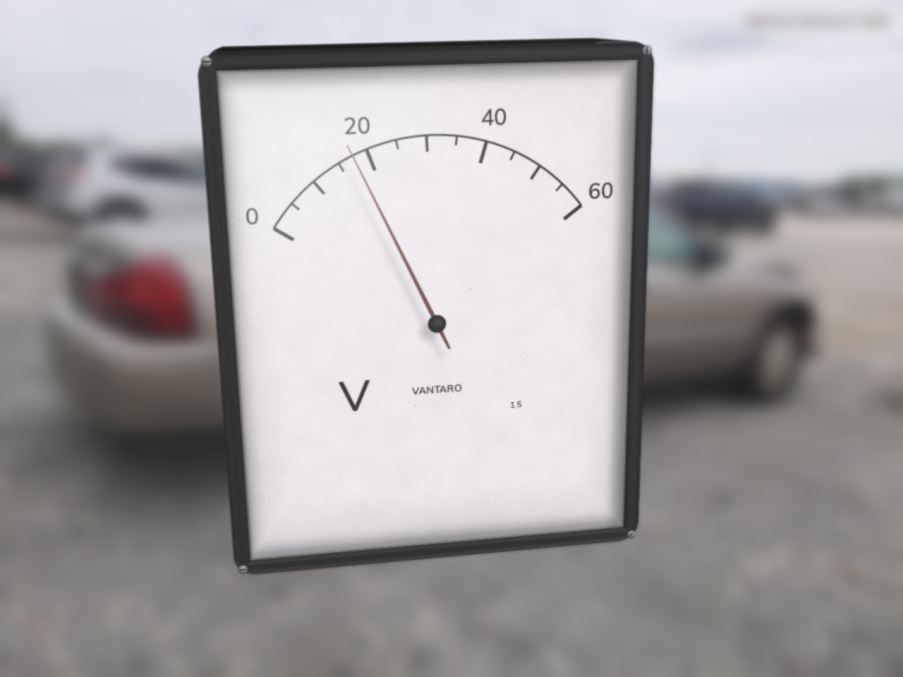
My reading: 17.5,V
